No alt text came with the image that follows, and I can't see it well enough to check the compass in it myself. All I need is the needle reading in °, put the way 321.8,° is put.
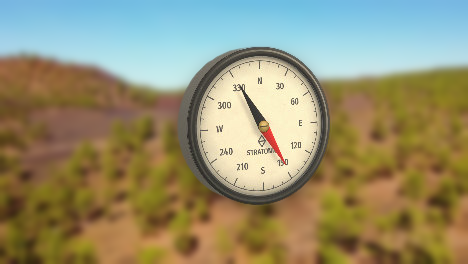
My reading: 150,°
